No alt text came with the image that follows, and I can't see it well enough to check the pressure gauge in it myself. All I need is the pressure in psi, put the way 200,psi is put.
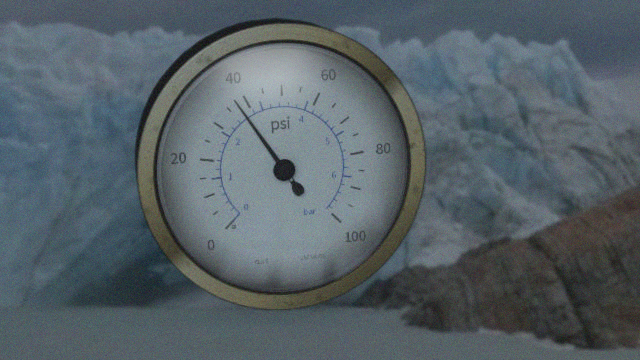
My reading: 37.5,psi
